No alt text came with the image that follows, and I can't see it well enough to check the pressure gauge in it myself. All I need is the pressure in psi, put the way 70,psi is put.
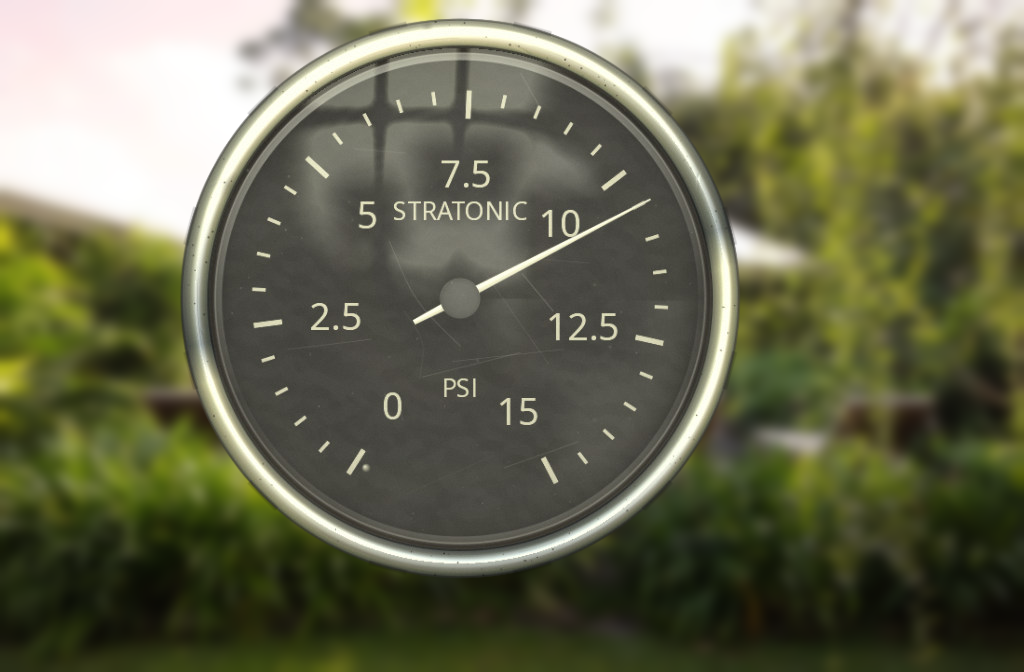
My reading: 10.5,psi
